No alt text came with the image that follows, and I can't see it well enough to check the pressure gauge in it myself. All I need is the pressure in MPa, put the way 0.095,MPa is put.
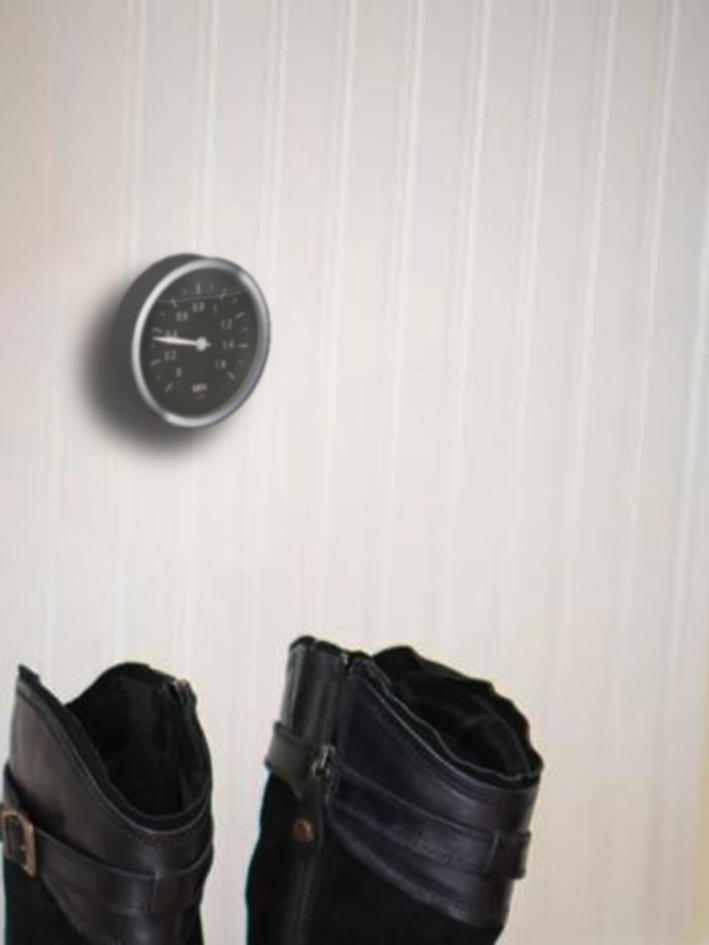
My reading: 0.35,MPa
